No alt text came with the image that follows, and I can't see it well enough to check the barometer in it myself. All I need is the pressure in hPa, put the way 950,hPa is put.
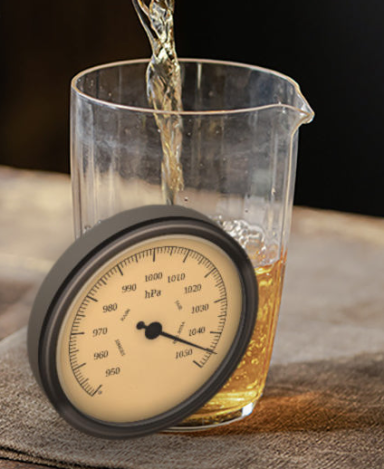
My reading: 1045,hPa
